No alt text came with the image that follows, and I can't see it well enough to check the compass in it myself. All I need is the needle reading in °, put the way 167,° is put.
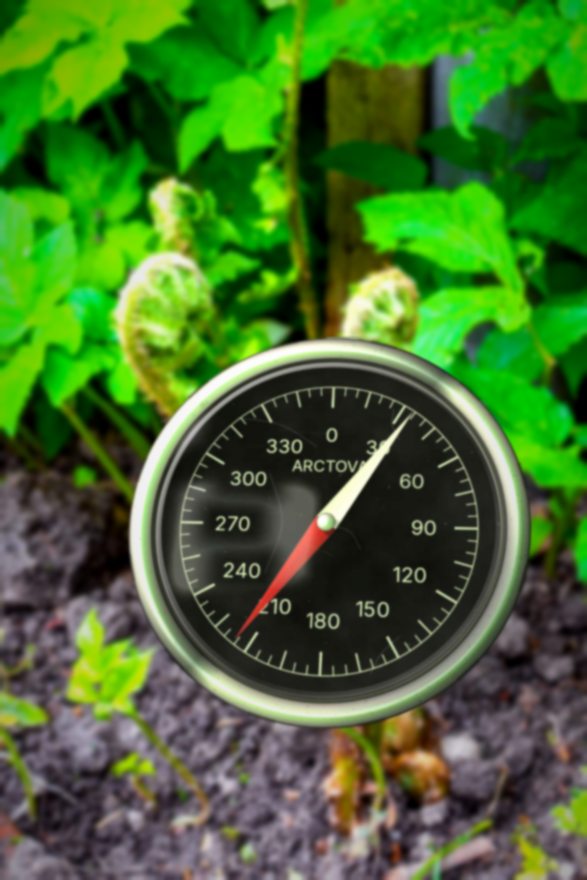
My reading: 215,°
